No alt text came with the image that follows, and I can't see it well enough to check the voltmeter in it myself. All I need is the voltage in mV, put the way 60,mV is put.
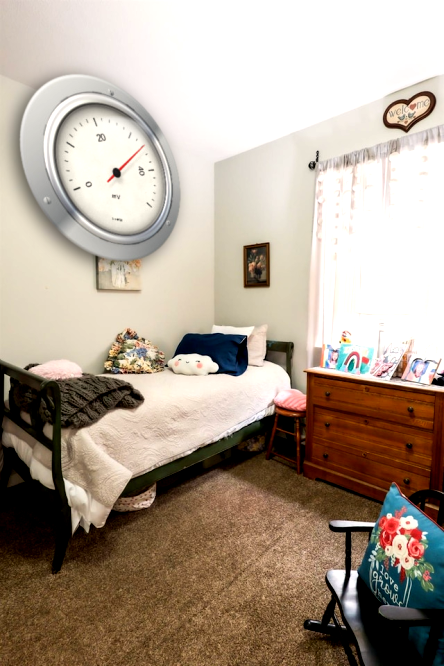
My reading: 34,mV
